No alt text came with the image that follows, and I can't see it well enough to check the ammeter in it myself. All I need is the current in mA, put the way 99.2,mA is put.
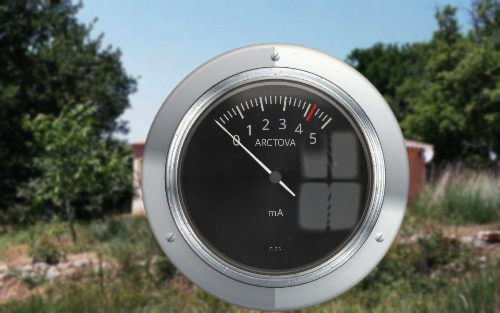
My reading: 0,mA
